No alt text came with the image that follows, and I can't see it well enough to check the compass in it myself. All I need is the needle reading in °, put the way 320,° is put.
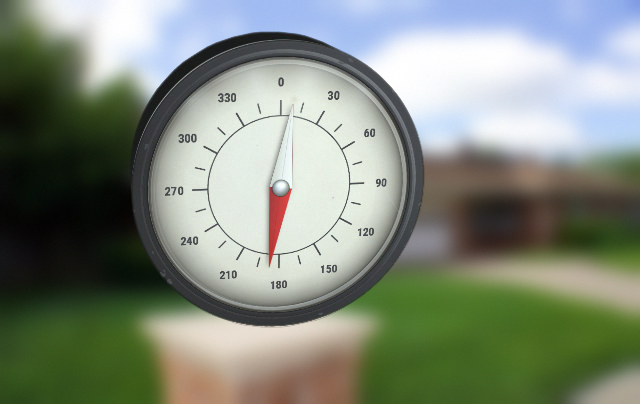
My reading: 187.5,°
